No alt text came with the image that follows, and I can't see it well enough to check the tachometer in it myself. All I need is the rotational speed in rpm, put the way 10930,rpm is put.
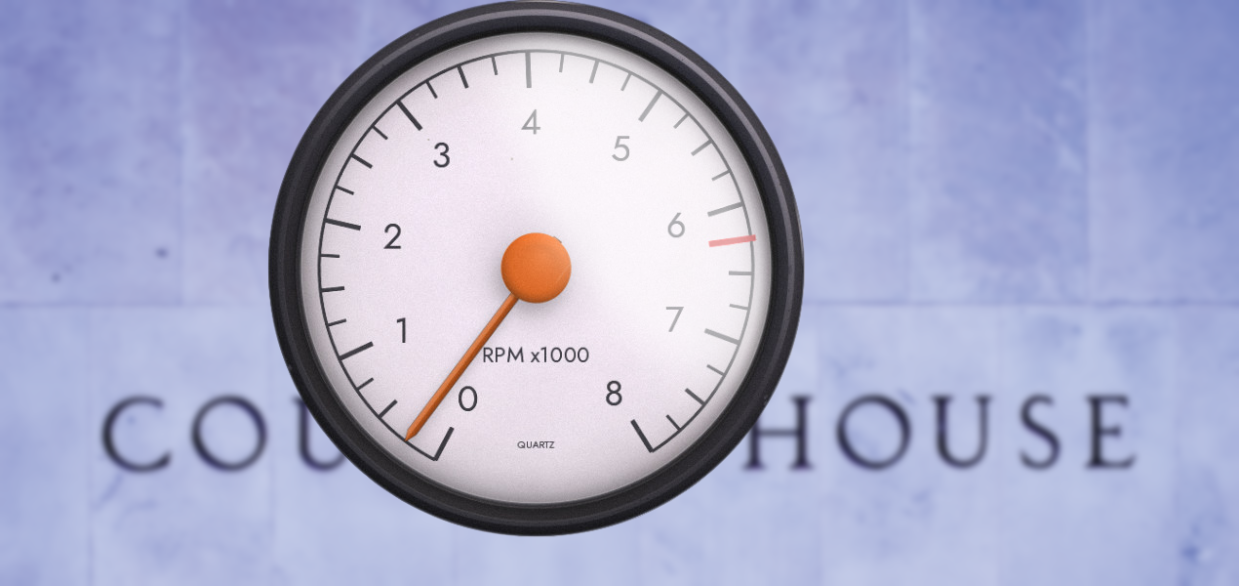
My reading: 250,rpm
